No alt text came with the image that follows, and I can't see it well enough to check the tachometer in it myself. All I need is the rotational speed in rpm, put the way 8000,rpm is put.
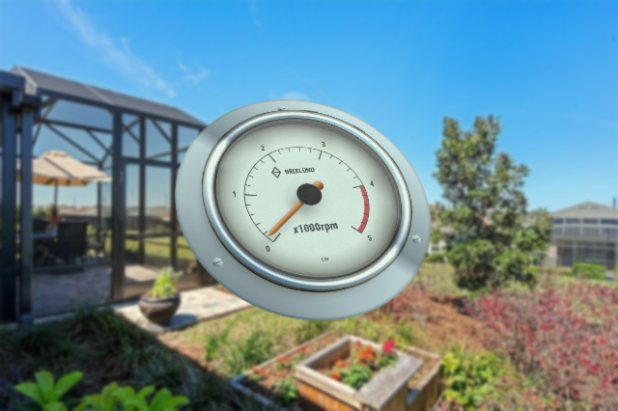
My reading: 100,rpm
